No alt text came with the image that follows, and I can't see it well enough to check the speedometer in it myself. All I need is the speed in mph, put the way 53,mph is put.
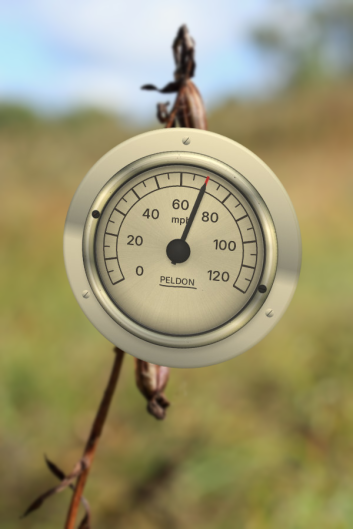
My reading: 70,mph
